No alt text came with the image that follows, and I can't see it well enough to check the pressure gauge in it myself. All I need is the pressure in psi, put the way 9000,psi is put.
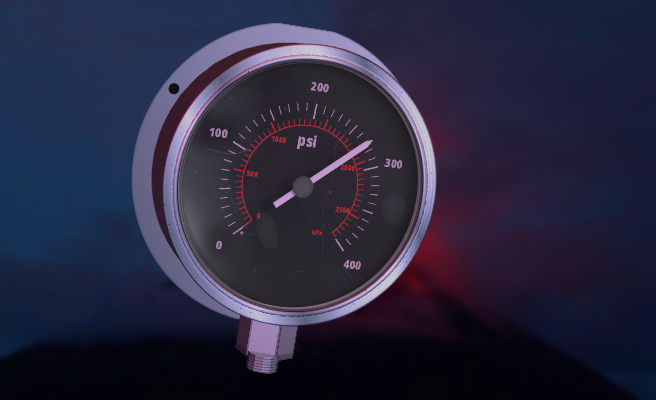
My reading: 270,psi
